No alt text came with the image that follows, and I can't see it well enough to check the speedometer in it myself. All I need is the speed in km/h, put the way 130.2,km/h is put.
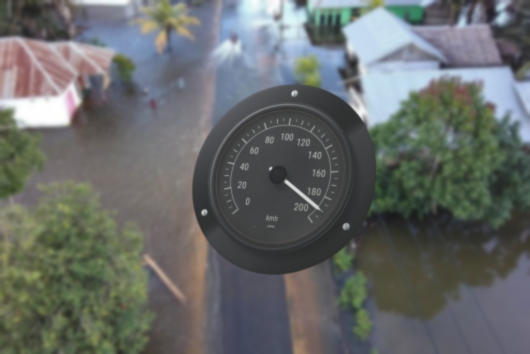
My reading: 190,km/h
